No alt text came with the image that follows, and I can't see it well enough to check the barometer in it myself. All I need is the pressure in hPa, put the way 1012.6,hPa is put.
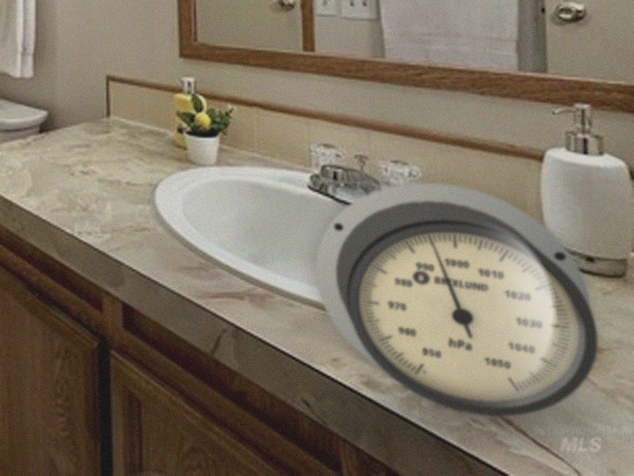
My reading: 995,hPa
